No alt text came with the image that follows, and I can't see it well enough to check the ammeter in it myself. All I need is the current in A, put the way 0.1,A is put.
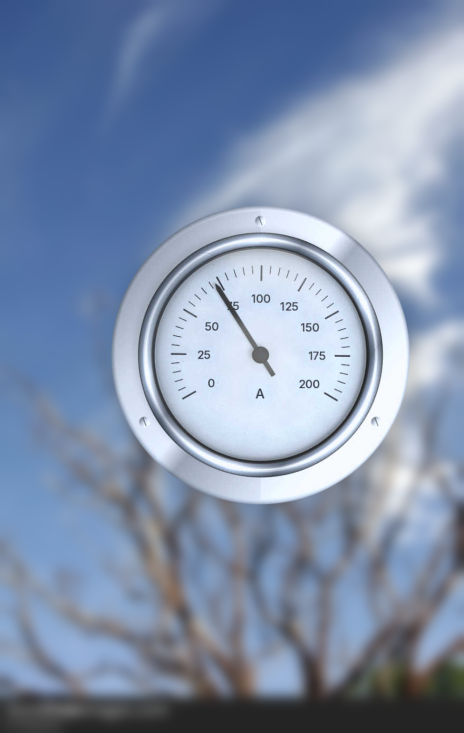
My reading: 72.5,A
